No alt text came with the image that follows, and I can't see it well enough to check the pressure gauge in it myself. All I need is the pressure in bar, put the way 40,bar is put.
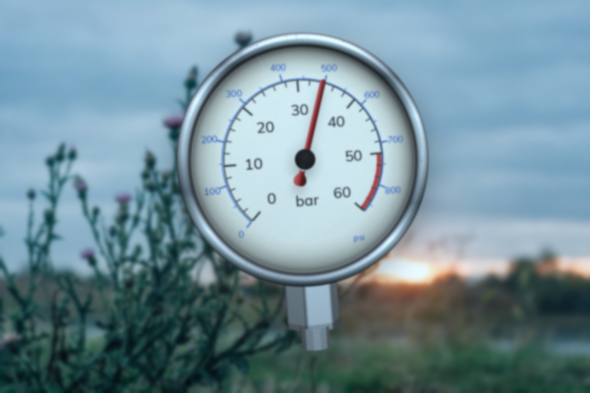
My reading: 34,bar
